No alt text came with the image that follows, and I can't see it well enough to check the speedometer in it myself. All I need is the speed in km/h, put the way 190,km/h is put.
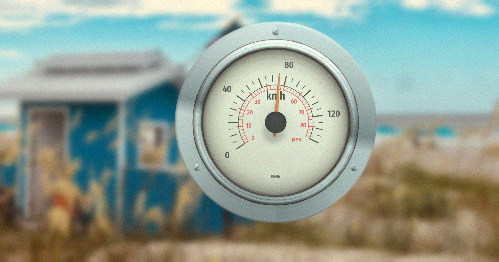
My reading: 75,km/h
